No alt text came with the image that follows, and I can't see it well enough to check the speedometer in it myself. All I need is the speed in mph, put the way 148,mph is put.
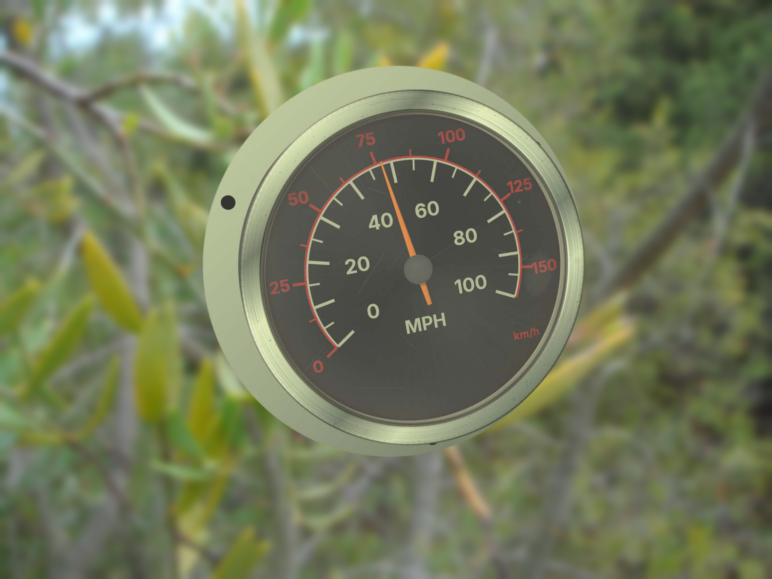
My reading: 47.5,mph
